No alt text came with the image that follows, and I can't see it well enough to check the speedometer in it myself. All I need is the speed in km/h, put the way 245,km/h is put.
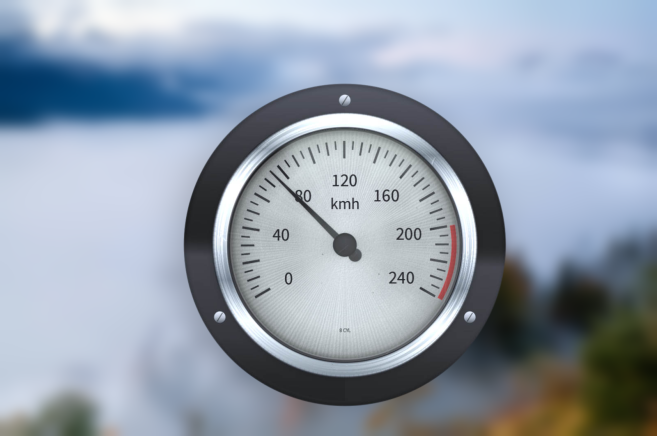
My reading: 75,km/h
